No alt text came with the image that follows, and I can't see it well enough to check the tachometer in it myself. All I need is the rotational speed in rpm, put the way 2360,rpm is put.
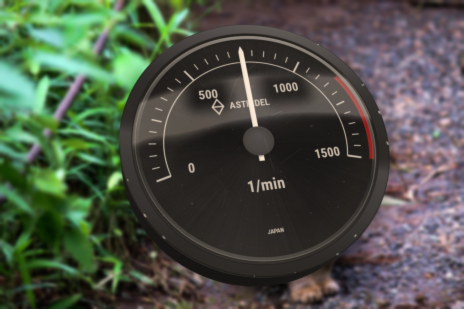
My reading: 750,rpm
